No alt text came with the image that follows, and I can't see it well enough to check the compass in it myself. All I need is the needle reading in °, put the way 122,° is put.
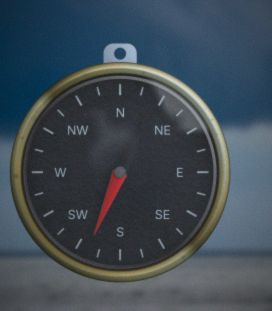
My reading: 202.5,°
